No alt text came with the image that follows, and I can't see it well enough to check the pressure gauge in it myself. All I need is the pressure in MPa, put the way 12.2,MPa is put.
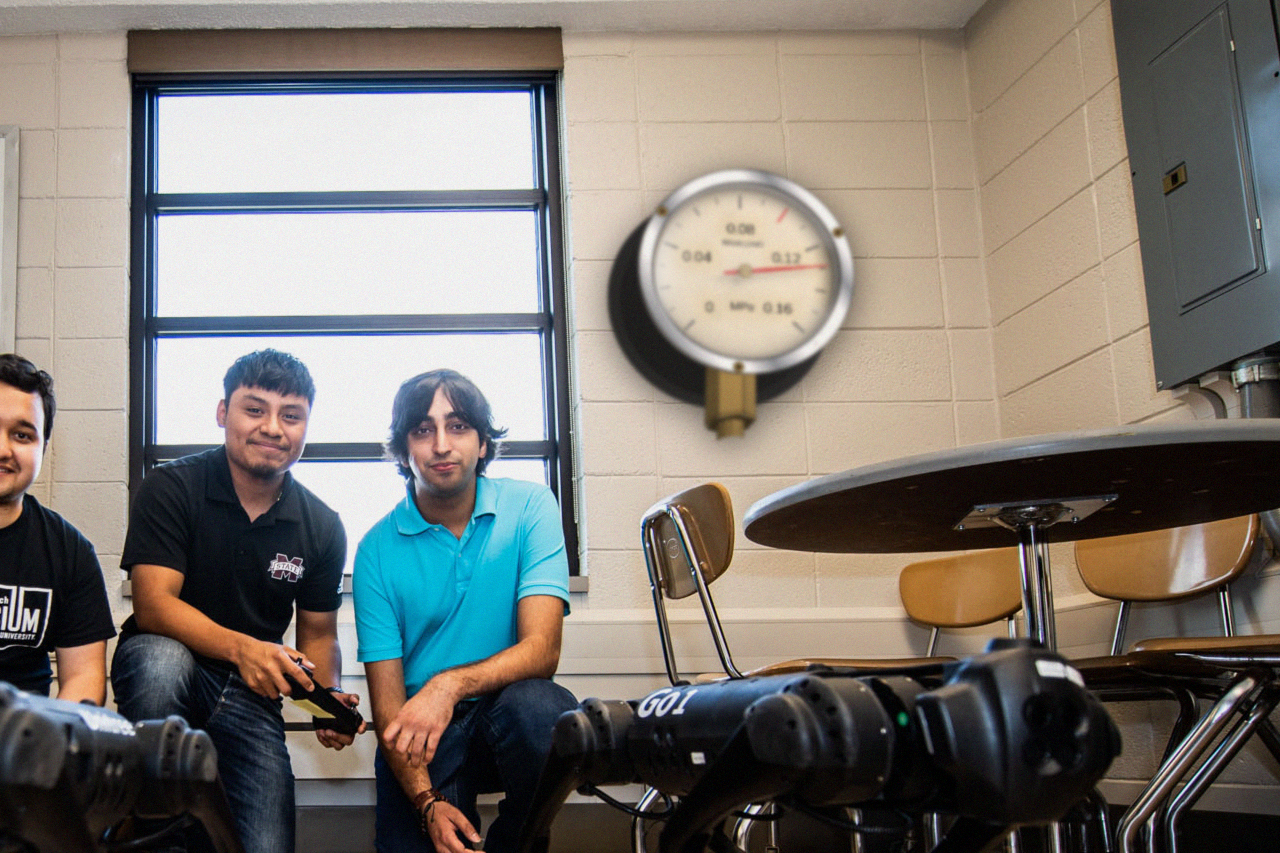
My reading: 0.13,MPa
